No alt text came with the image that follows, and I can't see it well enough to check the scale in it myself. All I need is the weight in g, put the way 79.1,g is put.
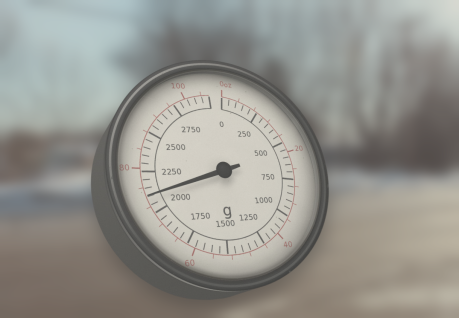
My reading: 2100,g
